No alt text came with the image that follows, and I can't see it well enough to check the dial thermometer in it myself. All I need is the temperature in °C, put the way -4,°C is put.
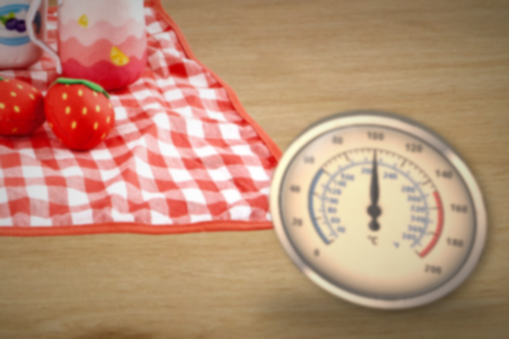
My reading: 100,°C
